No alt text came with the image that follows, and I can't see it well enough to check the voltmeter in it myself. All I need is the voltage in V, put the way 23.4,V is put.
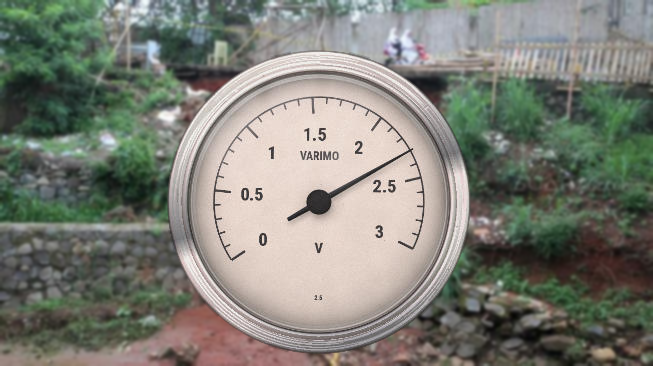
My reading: 2.3,V
